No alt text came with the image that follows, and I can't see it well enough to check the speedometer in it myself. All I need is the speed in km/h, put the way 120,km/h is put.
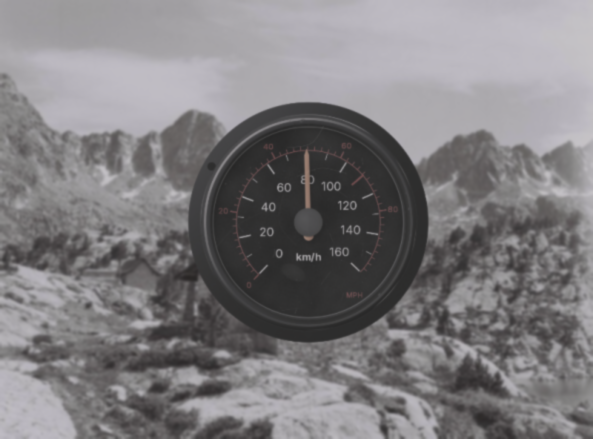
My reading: 80,km/h
